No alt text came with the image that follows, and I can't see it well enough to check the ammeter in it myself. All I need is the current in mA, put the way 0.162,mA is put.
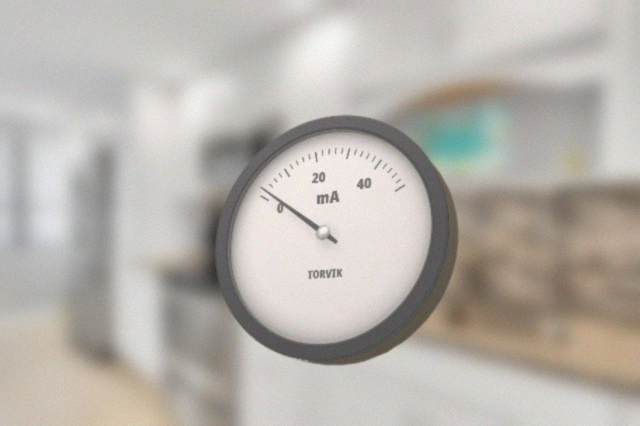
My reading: 2,mA
